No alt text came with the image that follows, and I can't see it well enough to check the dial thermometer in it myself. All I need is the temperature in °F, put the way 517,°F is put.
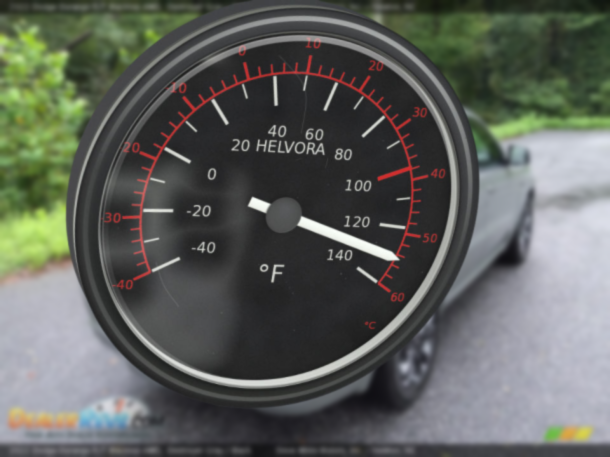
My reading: 130,°F
